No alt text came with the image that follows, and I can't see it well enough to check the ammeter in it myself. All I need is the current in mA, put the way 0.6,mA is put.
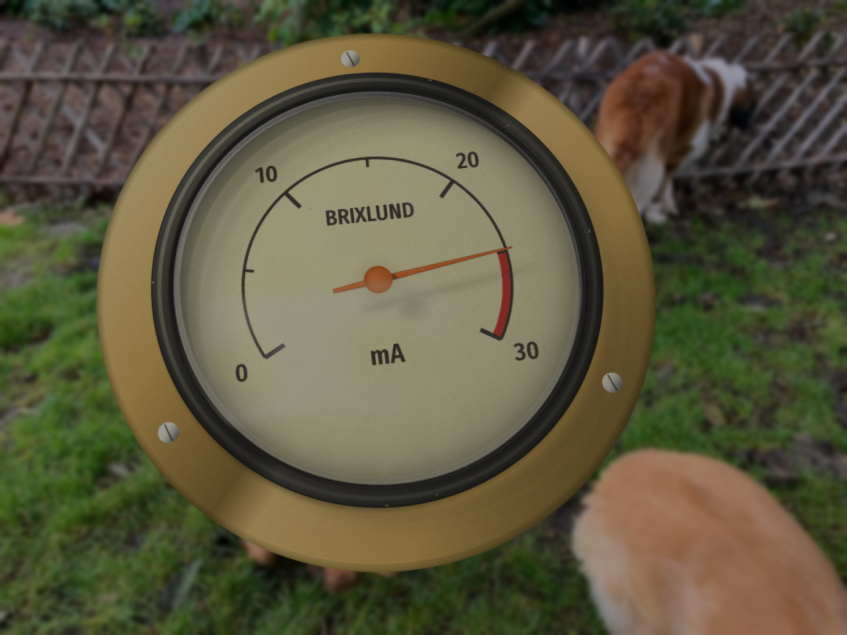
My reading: 25,mA
